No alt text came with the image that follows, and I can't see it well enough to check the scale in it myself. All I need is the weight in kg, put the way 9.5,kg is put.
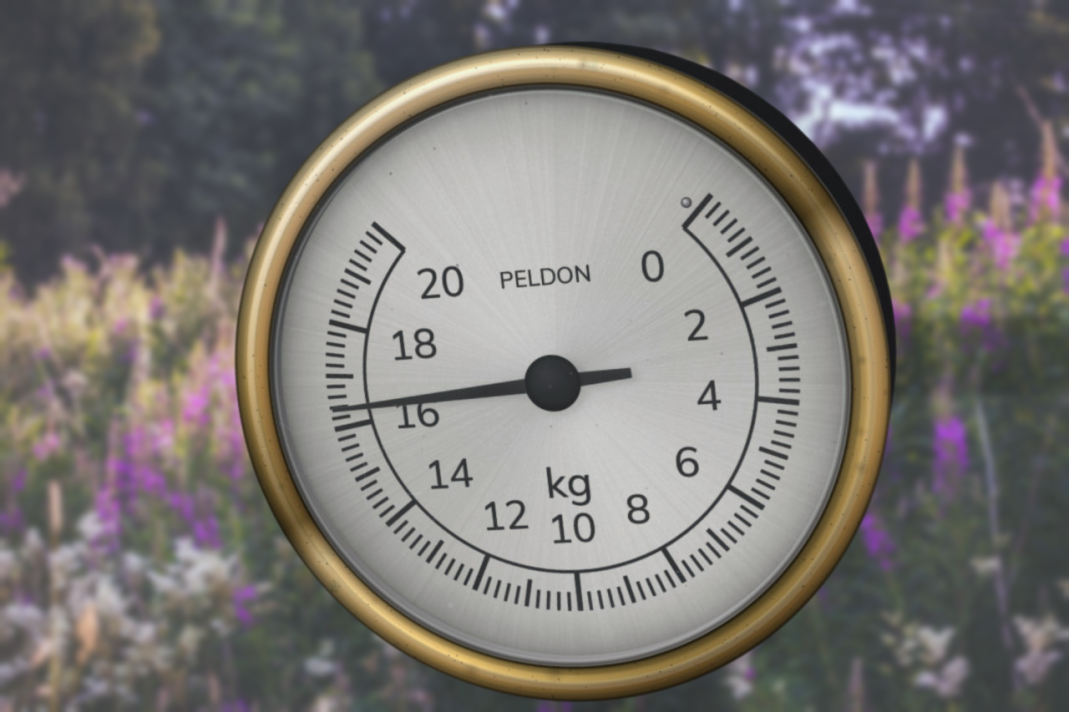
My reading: 16.4,kg
